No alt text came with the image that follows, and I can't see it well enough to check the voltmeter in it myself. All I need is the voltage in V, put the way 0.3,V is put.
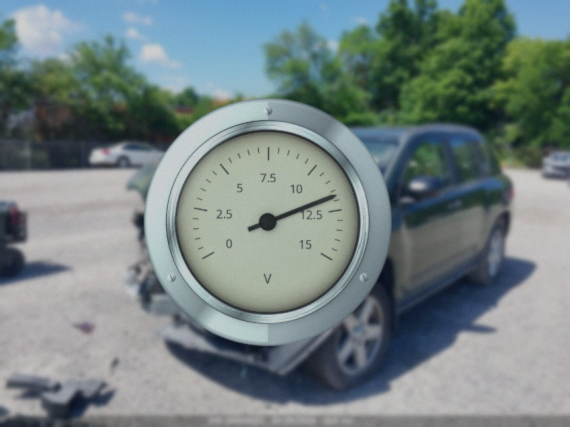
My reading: 11.75,V
